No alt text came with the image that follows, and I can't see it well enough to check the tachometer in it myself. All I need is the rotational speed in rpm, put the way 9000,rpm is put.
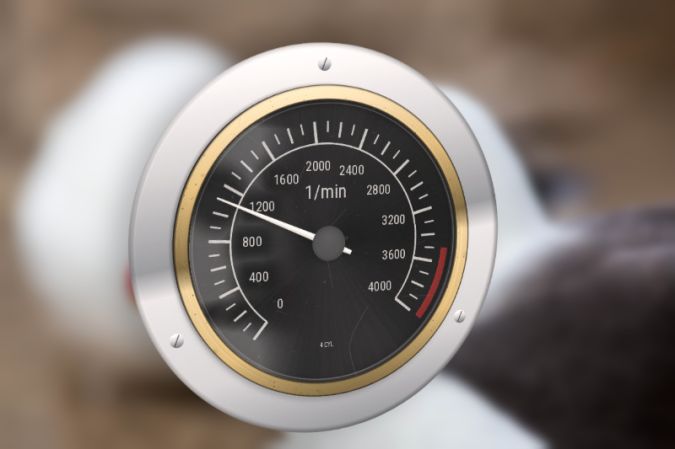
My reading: 1100,rpm
